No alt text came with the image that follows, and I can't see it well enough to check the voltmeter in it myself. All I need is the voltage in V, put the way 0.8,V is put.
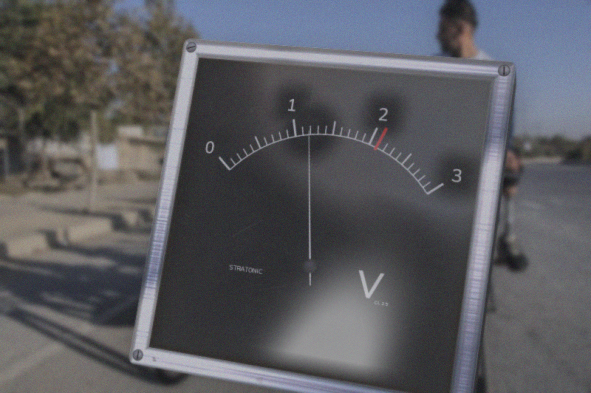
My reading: 1.2,V
